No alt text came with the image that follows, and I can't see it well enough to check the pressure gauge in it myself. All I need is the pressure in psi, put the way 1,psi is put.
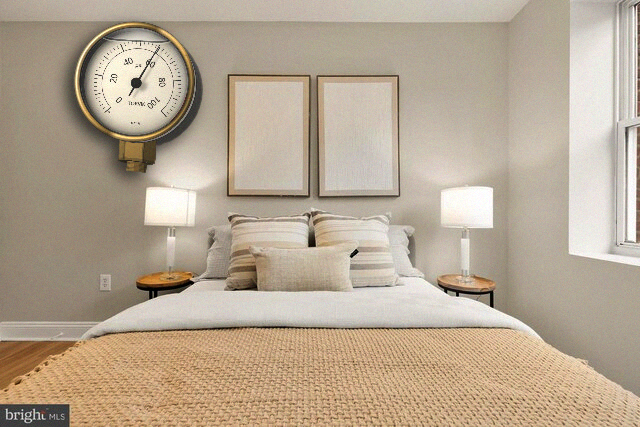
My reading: 60,psi
